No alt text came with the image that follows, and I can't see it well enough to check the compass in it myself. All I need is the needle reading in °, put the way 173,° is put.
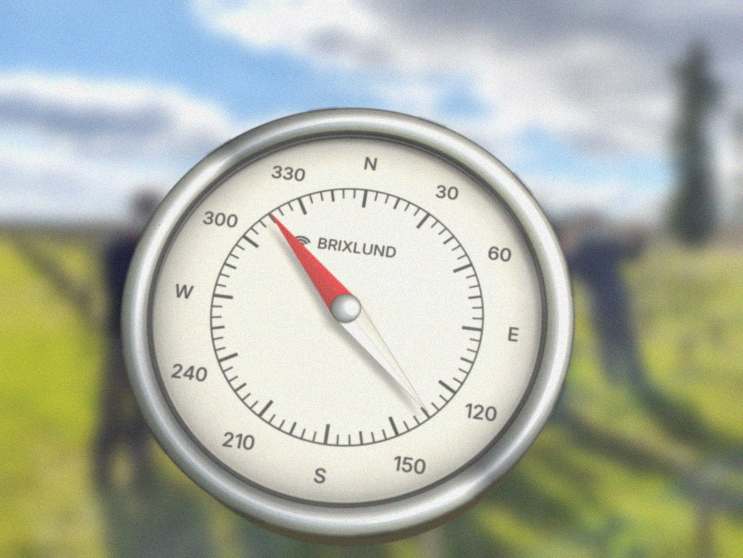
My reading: 315,°
